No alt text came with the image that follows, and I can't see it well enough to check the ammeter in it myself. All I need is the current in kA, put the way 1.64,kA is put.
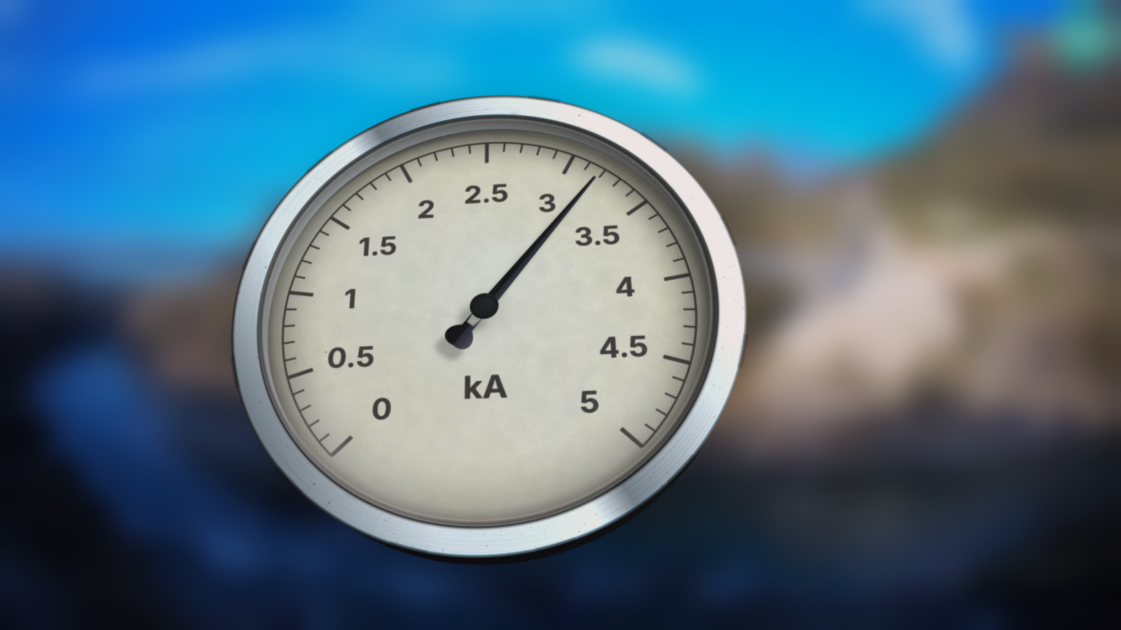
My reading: 3.2,kA
